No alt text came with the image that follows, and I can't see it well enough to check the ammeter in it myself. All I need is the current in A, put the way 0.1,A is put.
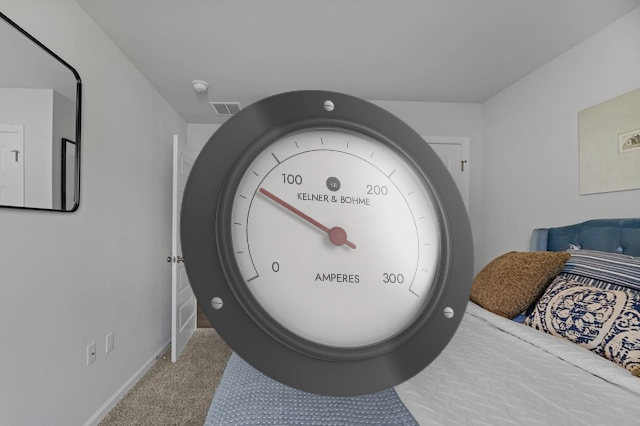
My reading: 70,A
